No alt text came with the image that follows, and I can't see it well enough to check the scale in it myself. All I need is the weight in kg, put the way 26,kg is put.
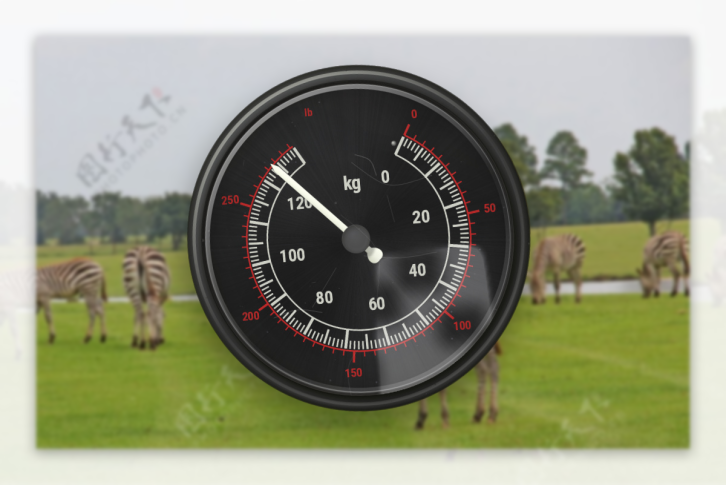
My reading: 124,kg
